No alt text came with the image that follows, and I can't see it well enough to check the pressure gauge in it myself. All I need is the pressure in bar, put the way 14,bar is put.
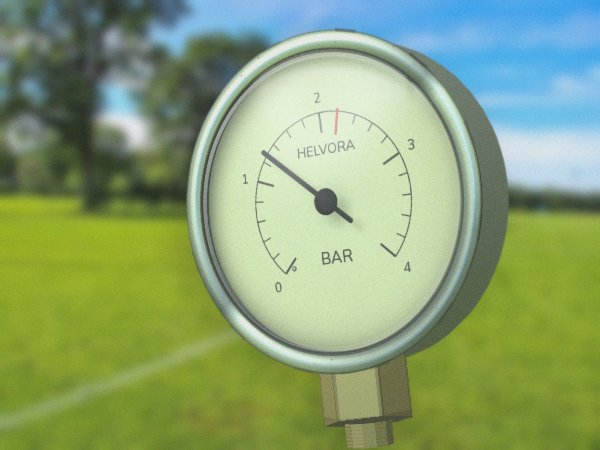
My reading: 1.3,bar
